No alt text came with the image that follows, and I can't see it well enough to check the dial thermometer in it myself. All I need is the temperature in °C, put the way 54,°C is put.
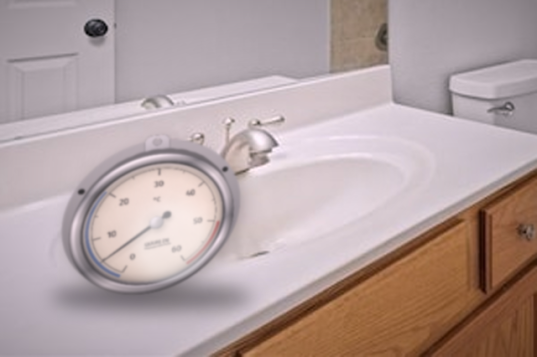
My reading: 5,°C
